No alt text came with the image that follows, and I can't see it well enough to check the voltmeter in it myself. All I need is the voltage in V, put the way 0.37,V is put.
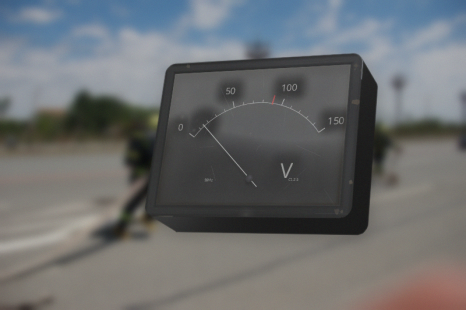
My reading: 15,V
